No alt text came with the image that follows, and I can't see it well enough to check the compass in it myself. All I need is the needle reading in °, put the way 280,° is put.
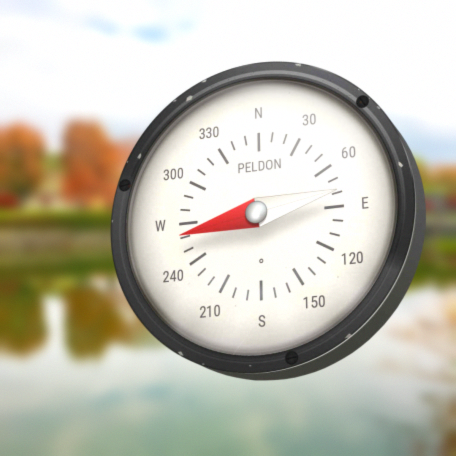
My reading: 260,°
